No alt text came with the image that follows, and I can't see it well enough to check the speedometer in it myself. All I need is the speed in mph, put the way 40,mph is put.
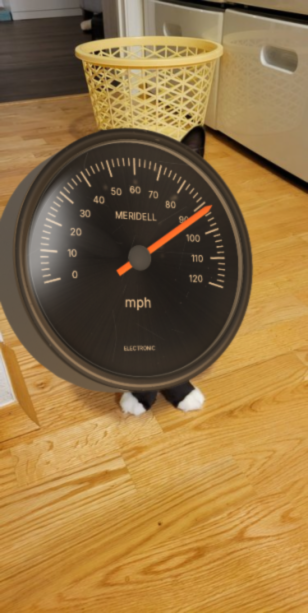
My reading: 92,mph
